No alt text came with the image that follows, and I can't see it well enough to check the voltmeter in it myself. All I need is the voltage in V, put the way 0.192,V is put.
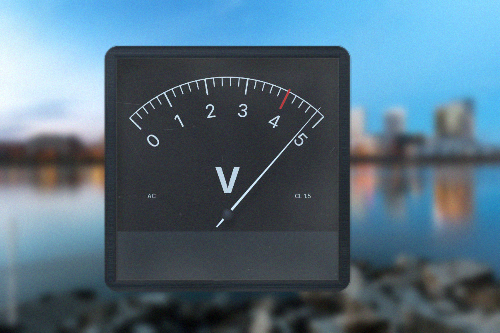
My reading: 4.8,V
